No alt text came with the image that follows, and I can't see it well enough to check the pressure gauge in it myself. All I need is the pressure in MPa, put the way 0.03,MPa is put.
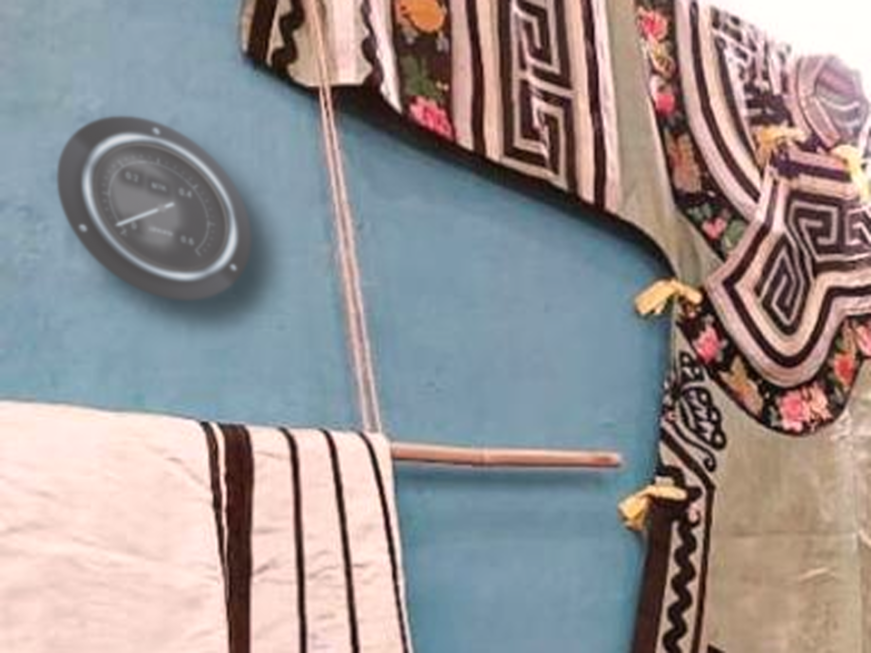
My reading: 0.02,MPa
